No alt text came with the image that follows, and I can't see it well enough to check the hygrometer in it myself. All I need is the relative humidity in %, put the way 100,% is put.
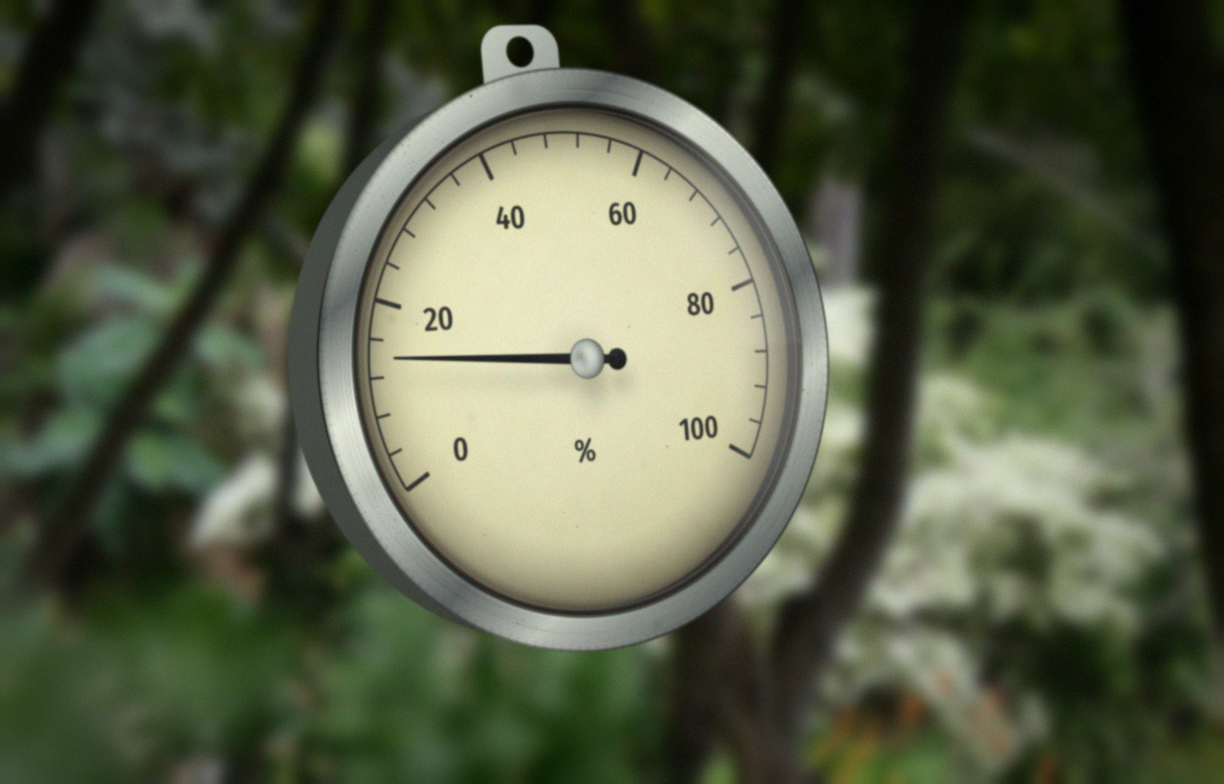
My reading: 14,%
